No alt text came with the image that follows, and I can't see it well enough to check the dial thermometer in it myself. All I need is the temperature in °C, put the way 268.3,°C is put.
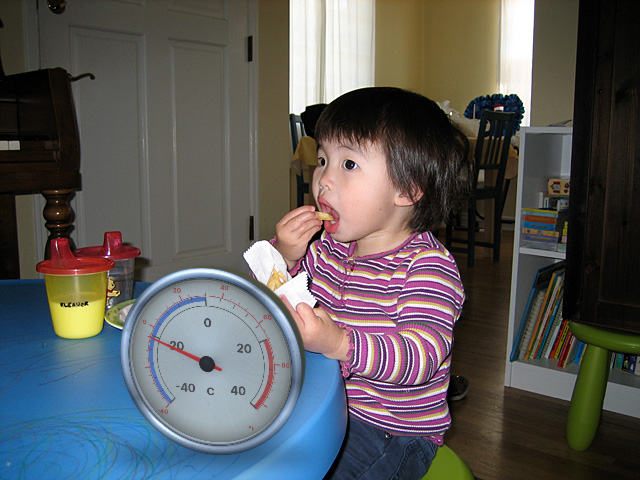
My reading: -20,°C
